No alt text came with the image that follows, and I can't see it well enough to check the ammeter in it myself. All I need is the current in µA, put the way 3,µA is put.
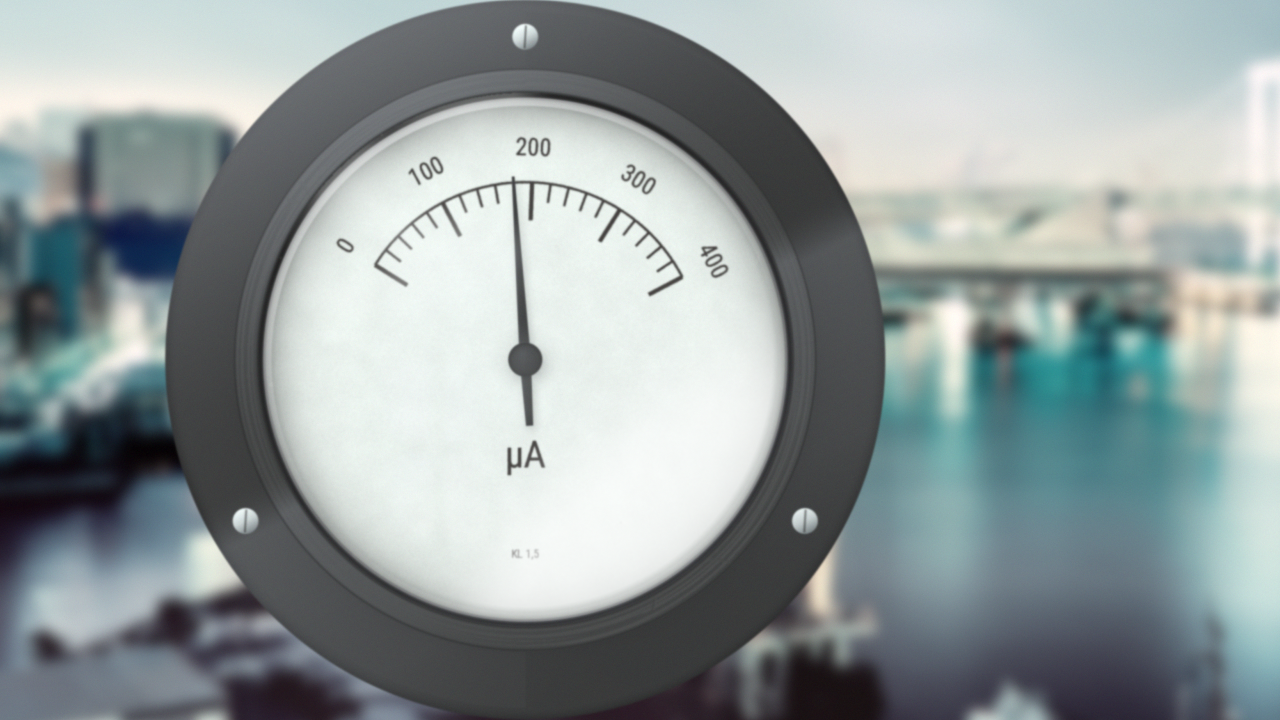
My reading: 180,µA
